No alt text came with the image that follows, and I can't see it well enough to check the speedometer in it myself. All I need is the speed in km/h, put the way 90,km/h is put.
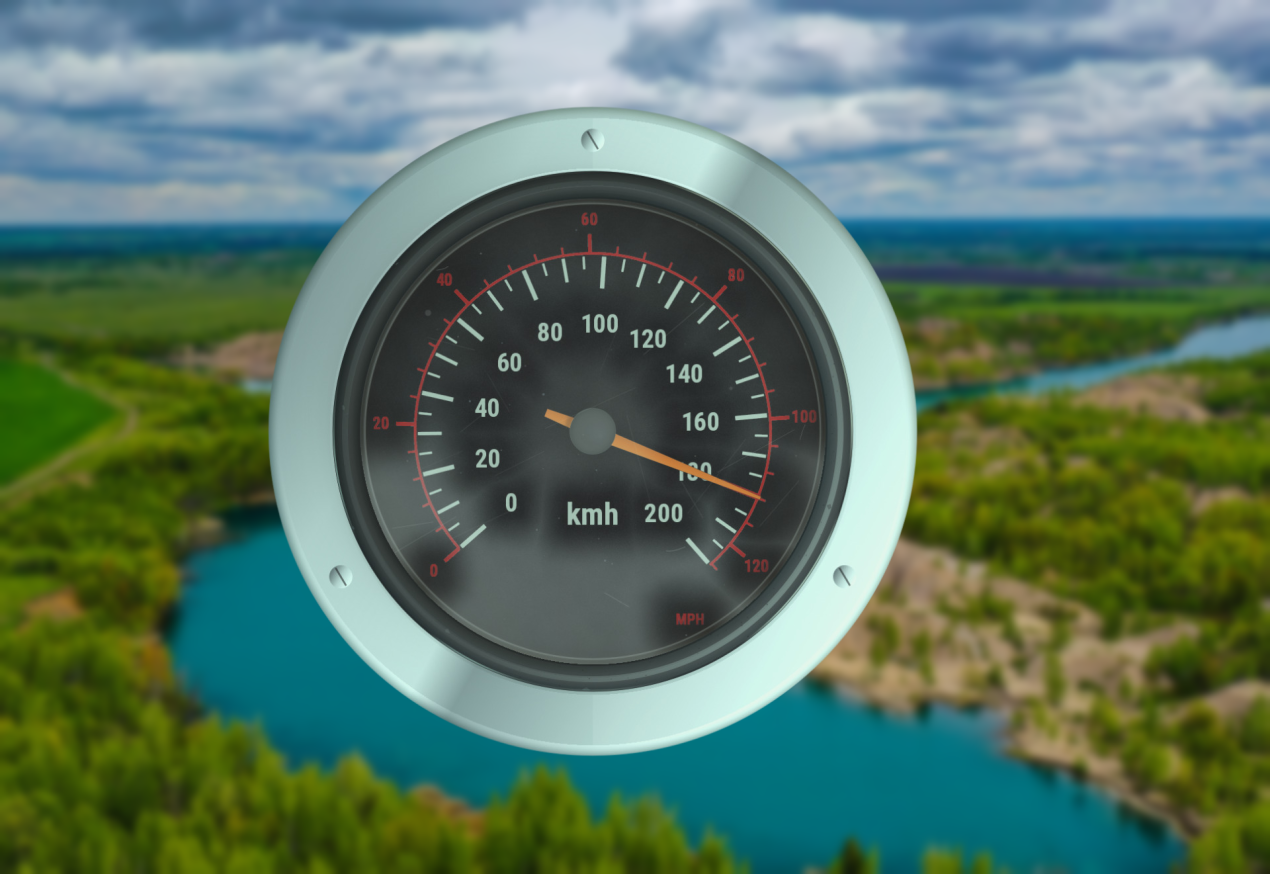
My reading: 180,km/h
